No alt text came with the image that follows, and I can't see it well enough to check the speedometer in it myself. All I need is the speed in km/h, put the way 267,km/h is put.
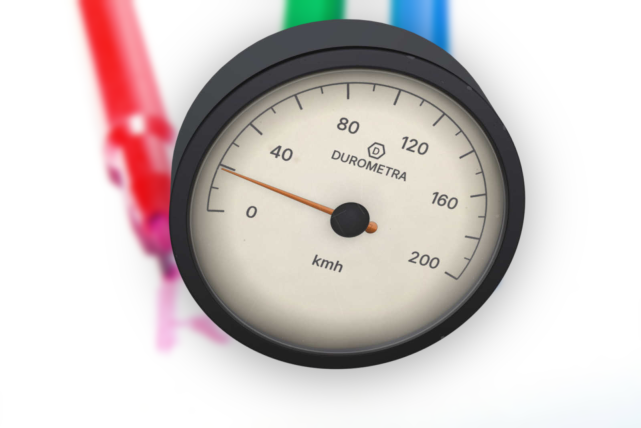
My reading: 20,km/h
